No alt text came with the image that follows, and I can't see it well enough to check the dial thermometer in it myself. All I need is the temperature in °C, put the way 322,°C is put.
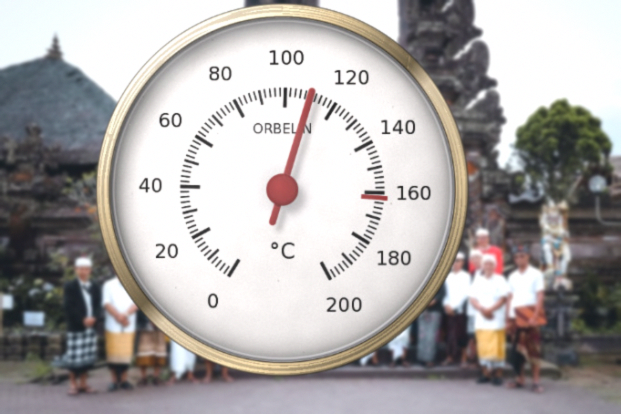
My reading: 110,°C
